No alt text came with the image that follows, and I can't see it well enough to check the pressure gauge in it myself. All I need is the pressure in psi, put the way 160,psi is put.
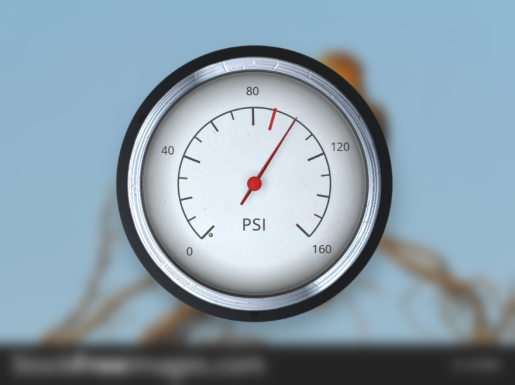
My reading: 100,psi
